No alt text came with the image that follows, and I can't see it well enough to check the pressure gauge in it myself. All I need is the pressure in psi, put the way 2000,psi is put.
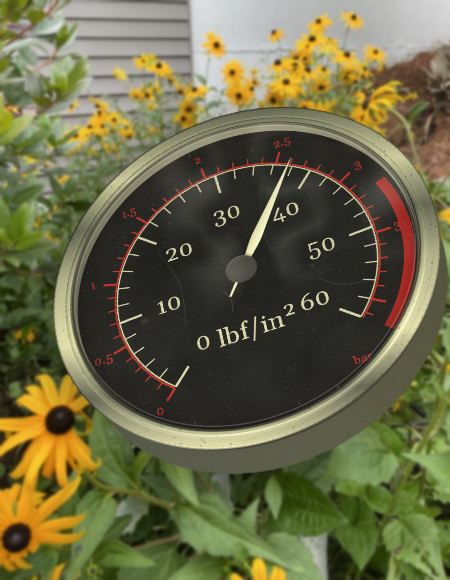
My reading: 38,psi
